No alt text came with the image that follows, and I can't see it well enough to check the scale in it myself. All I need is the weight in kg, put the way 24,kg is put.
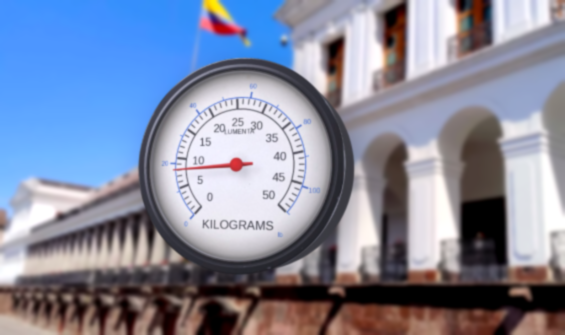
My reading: 8,kg
